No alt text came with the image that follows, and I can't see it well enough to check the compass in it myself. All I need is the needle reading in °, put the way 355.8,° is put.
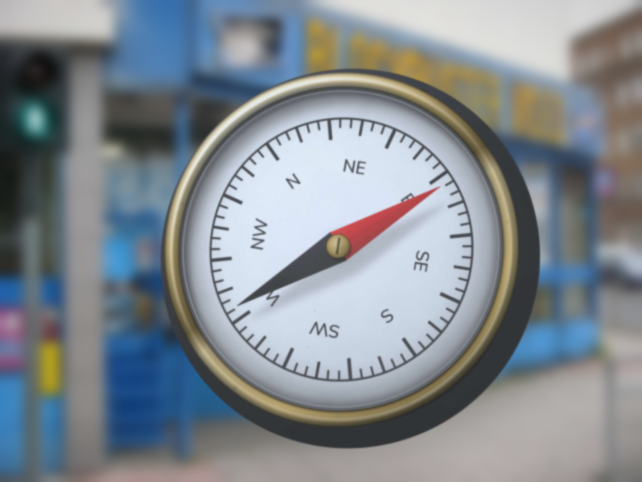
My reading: 95,°
